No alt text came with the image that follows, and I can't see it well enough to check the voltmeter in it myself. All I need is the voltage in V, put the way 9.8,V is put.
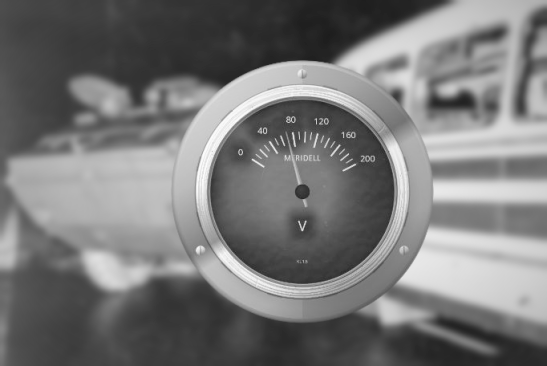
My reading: 70,V
